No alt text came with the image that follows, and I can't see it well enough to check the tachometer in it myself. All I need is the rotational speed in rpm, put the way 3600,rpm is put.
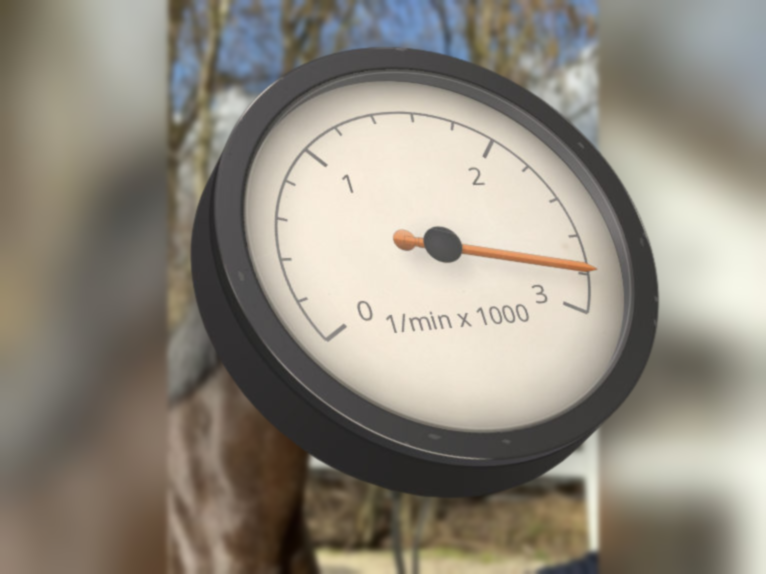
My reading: 2800,rpm
